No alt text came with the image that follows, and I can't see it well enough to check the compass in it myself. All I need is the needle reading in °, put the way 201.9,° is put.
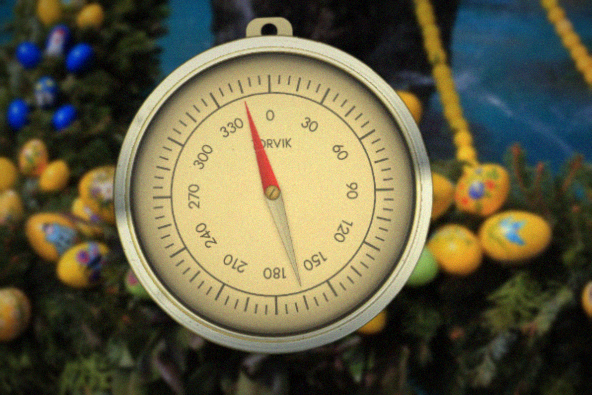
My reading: 345,°
